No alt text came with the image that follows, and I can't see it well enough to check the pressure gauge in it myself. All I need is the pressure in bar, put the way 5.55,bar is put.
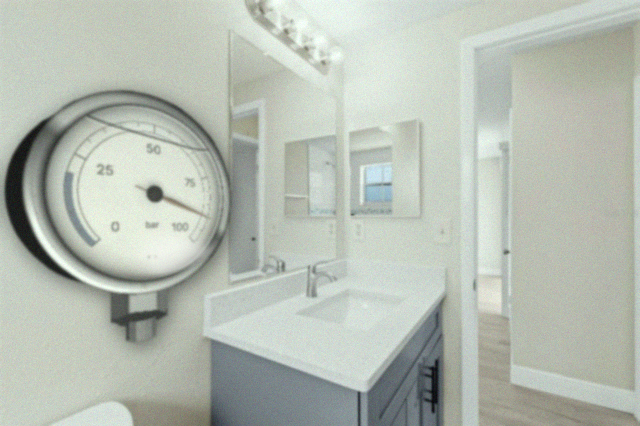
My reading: 90,bar
